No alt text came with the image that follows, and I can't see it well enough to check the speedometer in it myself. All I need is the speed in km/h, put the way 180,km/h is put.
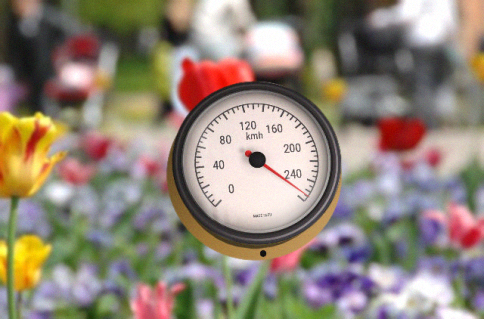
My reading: 255,km/h
